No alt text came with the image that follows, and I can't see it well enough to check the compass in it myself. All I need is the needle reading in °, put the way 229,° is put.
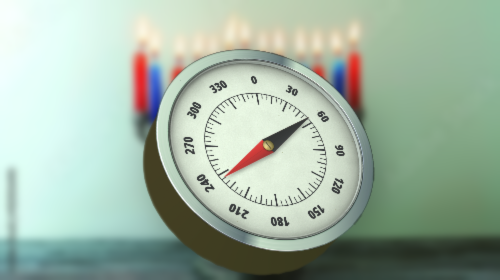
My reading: 235,°
